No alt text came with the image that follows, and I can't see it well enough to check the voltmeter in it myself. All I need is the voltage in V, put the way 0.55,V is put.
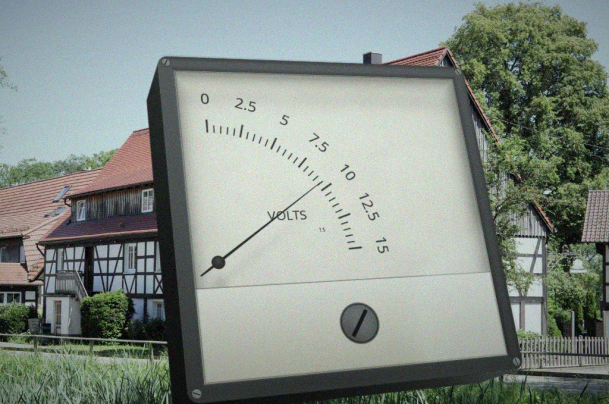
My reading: 9.5,V
